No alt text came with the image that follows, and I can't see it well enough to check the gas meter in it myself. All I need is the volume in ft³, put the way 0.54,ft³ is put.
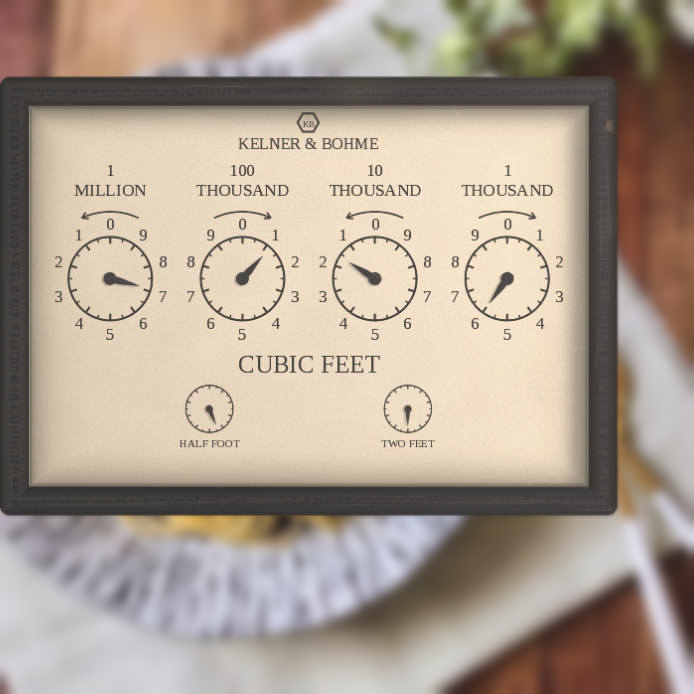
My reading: 711600,ft³
